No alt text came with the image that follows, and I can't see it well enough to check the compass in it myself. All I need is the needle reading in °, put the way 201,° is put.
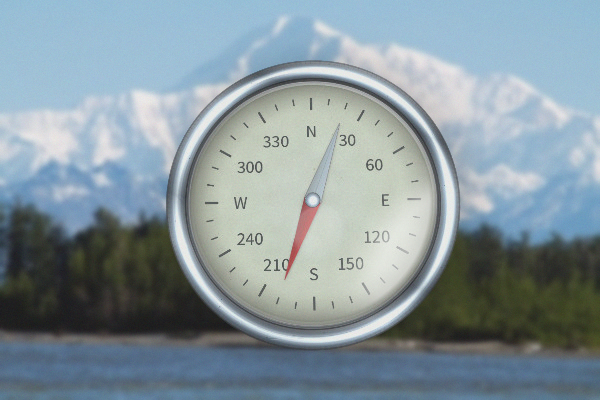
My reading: 200,°
